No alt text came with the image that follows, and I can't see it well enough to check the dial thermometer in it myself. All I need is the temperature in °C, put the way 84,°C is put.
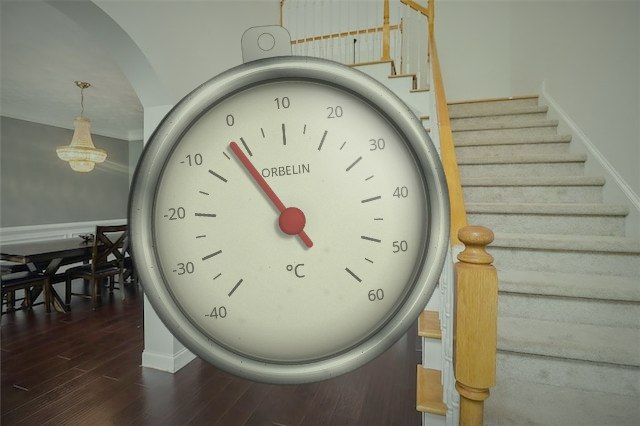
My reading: -2.5,°C
